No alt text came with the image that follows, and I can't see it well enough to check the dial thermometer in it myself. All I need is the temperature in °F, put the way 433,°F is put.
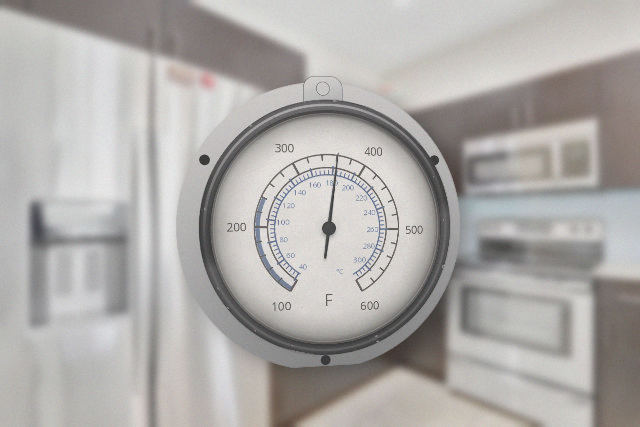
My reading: 360,°F
